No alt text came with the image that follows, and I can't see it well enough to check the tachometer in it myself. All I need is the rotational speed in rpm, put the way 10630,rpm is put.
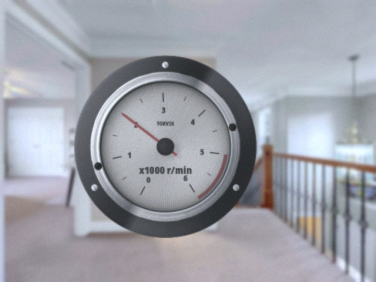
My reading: 2000,rpm
